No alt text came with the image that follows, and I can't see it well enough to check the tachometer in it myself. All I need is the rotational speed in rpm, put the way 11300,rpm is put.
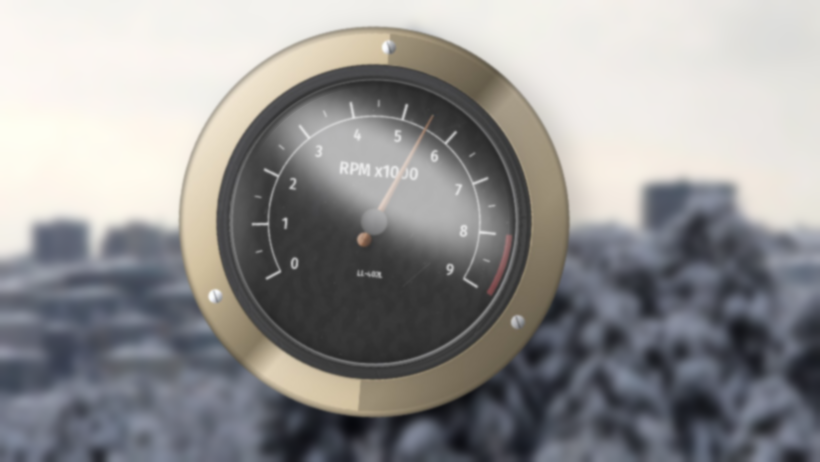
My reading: 5500,rpm
